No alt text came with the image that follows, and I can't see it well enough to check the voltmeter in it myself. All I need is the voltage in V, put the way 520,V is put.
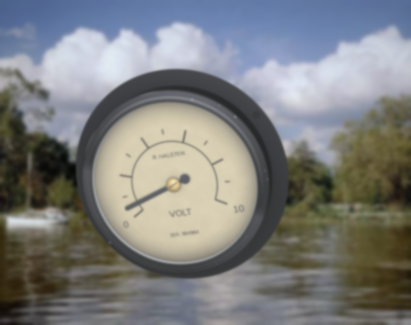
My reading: 0.5,V
